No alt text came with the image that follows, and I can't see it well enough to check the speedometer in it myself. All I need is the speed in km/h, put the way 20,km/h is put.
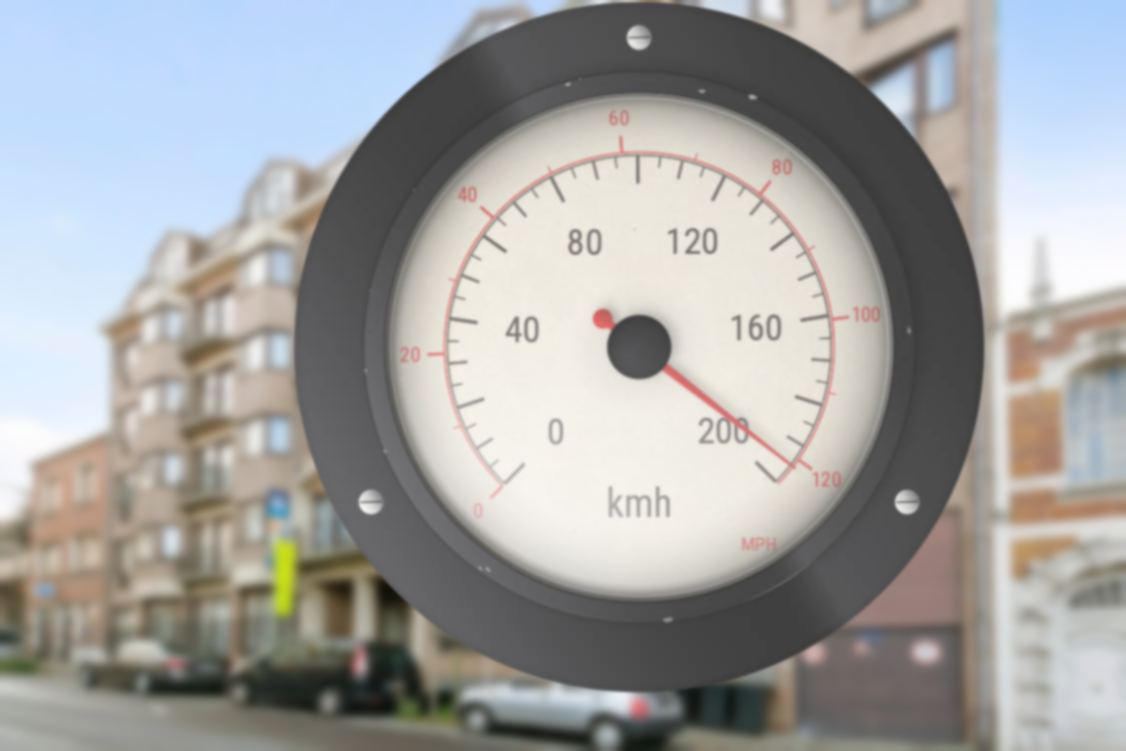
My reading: 195,km/h
